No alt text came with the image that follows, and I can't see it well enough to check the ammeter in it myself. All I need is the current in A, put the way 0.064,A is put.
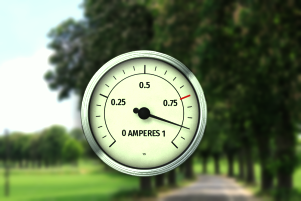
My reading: 0.9,A
